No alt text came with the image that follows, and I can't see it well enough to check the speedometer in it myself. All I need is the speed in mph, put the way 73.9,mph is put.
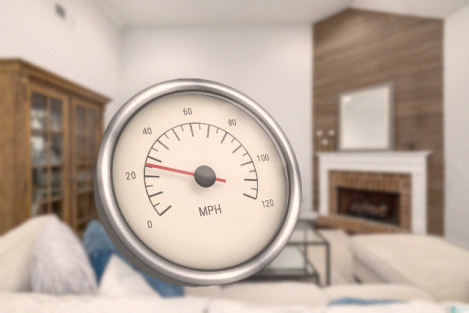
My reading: 25,mph
